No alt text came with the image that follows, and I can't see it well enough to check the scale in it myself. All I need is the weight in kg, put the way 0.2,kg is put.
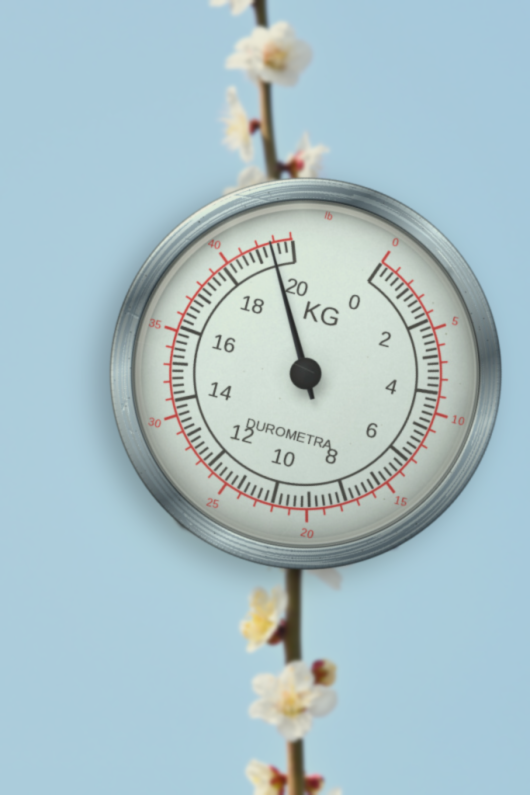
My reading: 19.4,kg
